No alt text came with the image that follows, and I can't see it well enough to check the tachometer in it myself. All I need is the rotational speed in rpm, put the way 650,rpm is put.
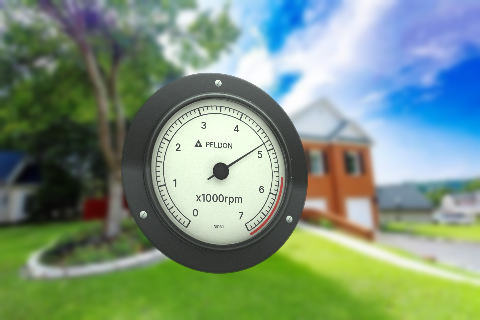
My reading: 4800,rpm
